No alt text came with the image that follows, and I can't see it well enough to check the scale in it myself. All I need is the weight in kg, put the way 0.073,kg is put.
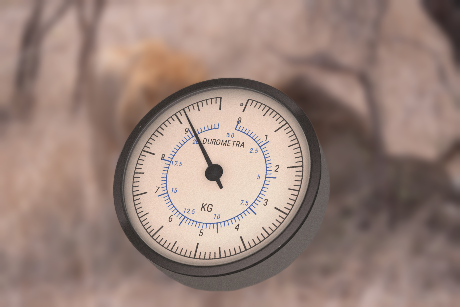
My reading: 9.2,kg
